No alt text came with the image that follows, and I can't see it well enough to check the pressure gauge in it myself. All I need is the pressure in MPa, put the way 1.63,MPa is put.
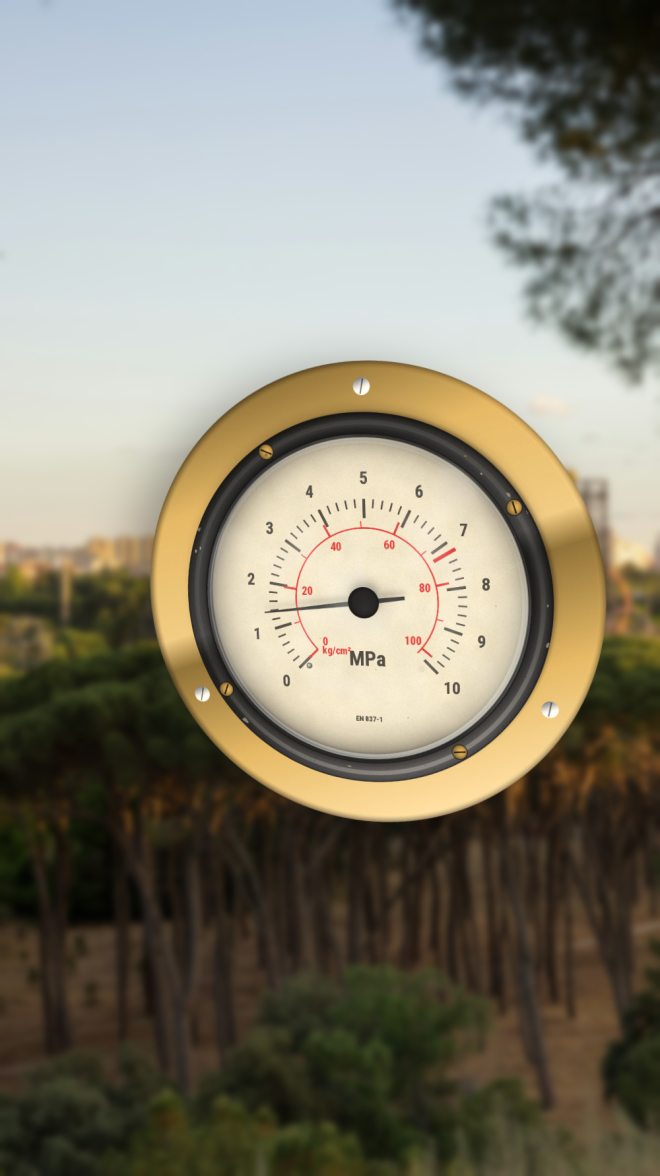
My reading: 1.4,MPa
